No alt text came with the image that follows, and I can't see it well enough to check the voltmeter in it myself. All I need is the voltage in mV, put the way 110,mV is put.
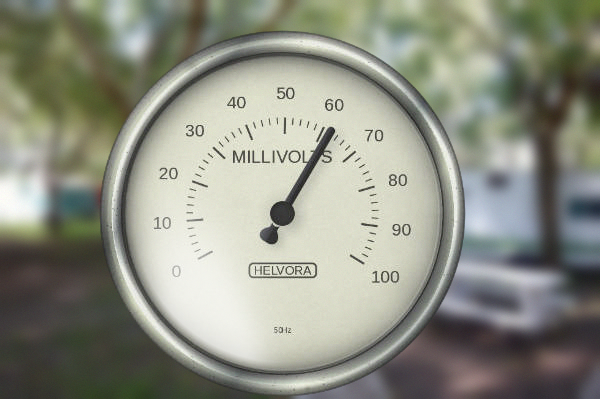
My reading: 62,mV
